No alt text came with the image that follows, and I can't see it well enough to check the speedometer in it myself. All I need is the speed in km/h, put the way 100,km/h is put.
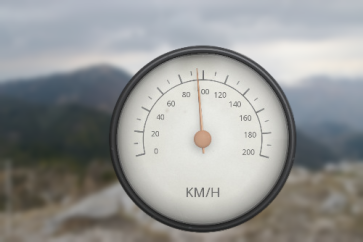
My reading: 95,km/h
